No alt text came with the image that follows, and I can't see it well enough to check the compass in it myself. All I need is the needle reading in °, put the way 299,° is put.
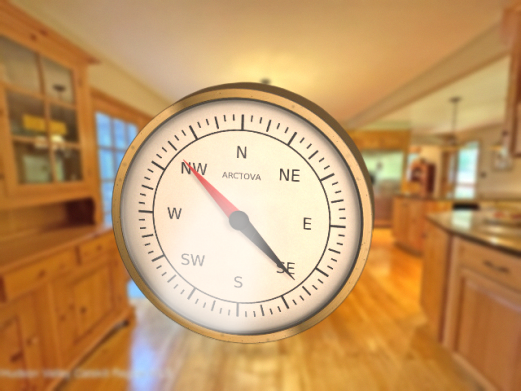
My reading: 315,°
